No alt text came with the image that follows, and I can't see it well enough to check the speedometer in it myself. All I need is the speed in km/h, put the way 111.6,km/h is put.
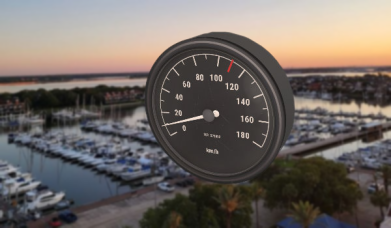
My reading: 10,km/h
